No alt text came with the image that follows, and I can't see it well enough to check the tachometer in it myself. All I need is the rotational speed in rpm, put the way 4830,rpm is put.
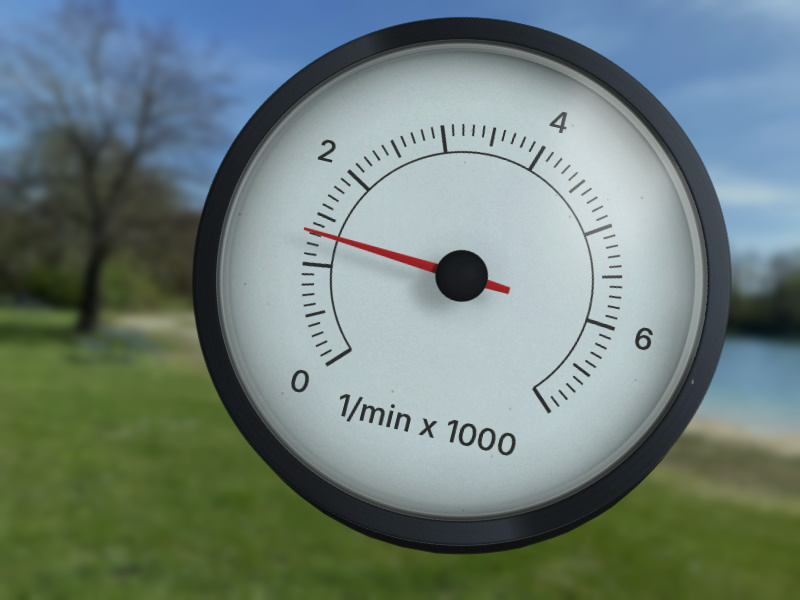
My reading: 1300,rpm
